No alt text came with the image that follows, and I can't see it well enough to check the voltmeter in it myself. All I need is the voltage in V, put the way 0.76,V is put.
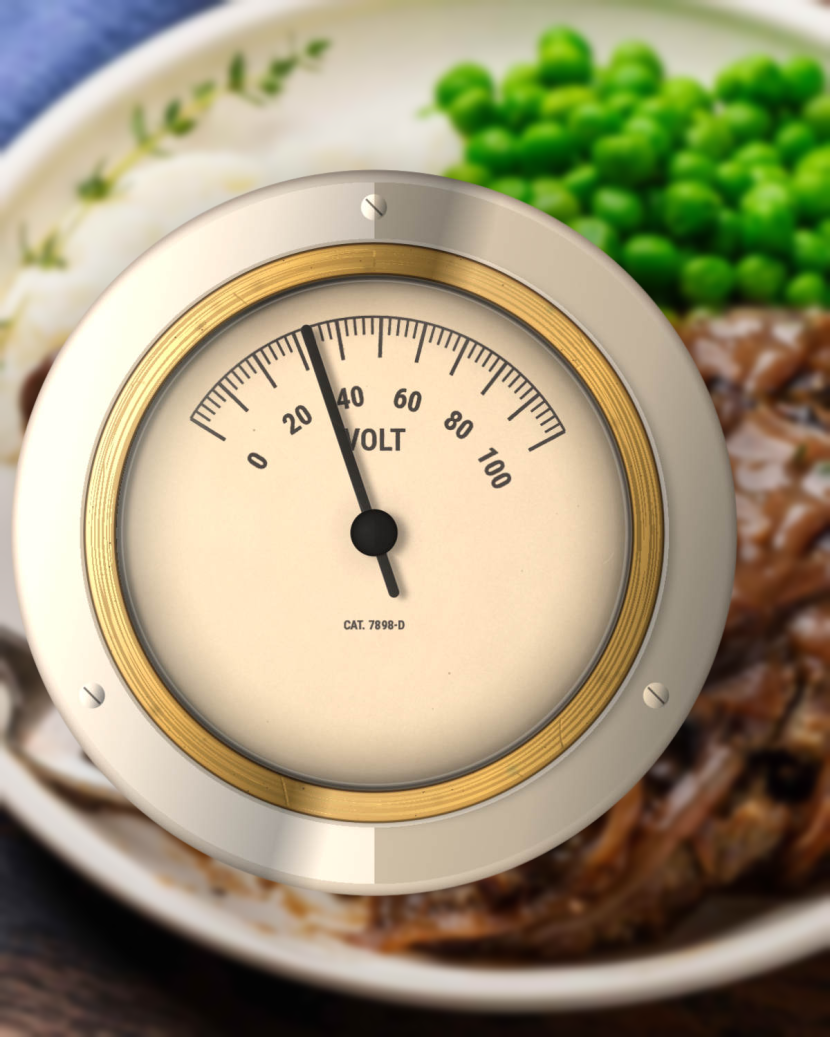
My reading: 33,V
